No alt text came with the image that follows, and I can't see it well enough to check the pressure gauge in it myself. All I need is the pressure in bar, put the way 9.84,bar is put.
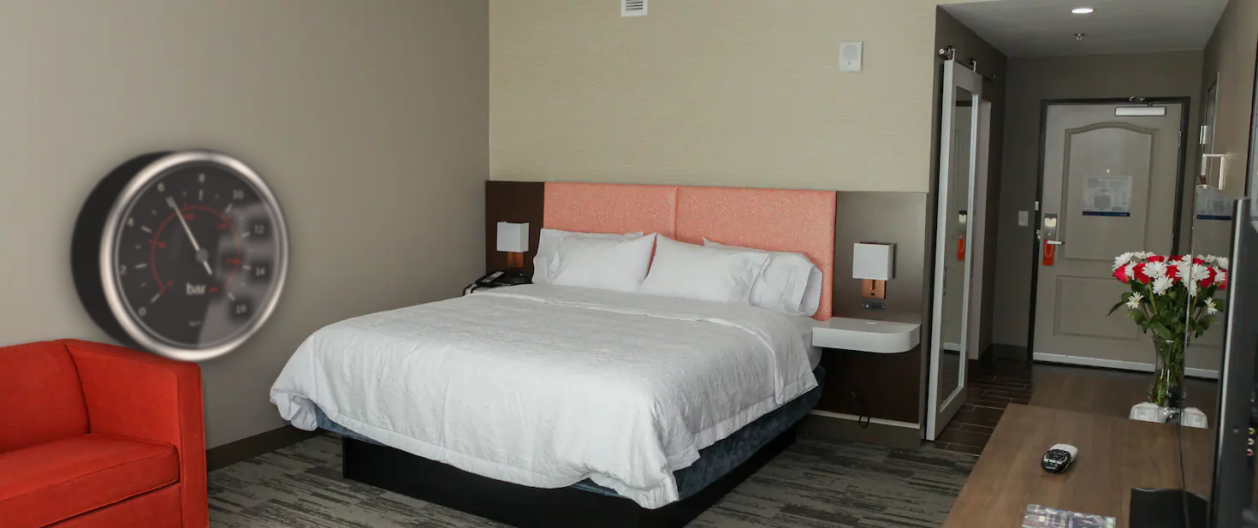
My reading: 6,bar
